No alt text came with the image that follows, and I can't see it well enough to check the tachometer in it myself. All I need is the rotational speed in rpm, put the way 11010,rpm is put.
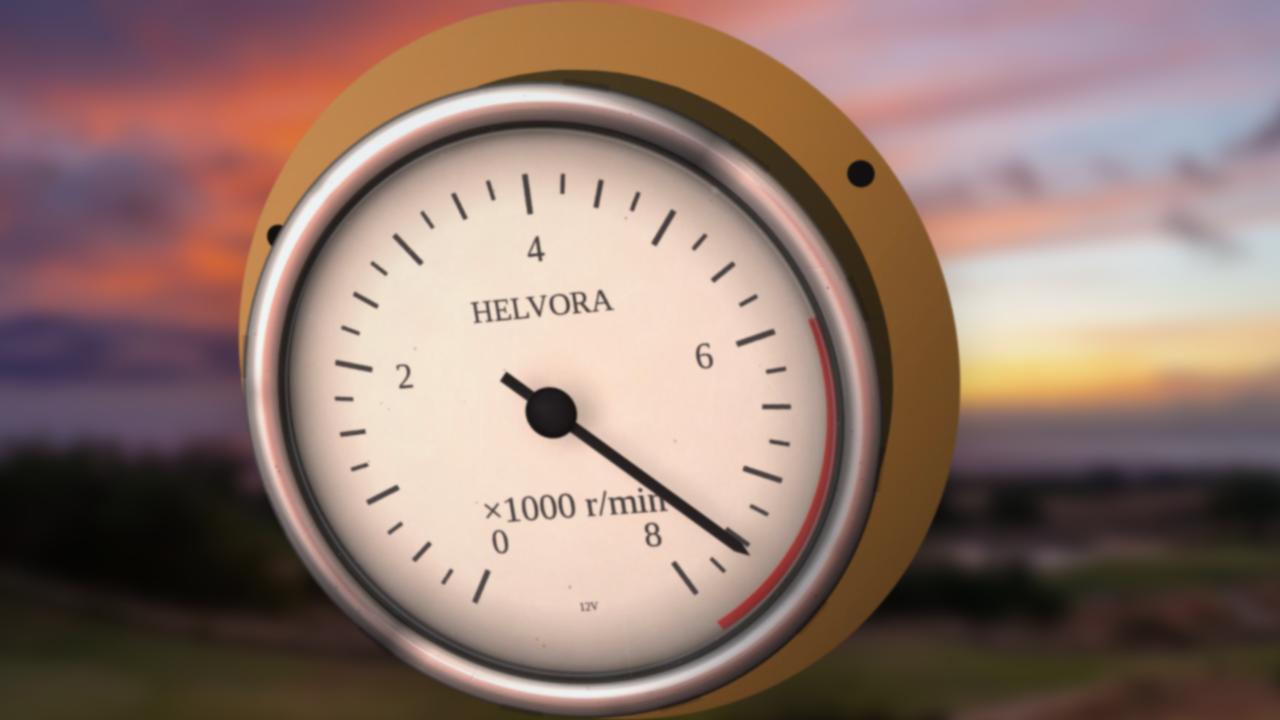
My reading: 7500,rpm
